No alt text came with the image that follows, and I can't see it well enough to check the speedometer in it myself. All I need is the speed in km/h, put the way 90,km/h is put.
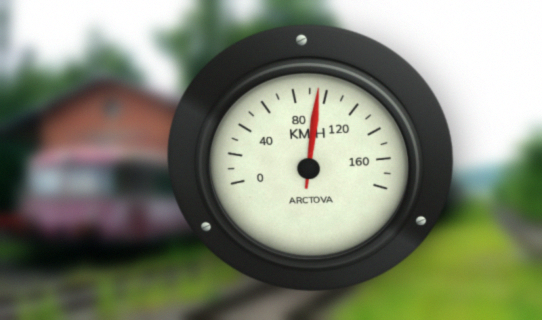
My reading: 95,km/h
